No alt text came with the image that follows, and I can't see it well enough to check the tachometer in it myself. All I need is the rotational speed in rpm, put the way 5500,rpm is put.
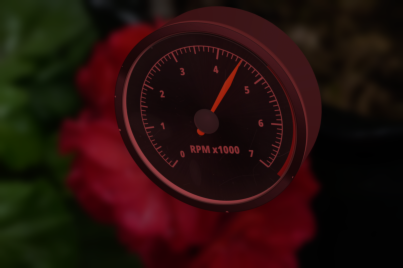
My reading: 4500,rpm
